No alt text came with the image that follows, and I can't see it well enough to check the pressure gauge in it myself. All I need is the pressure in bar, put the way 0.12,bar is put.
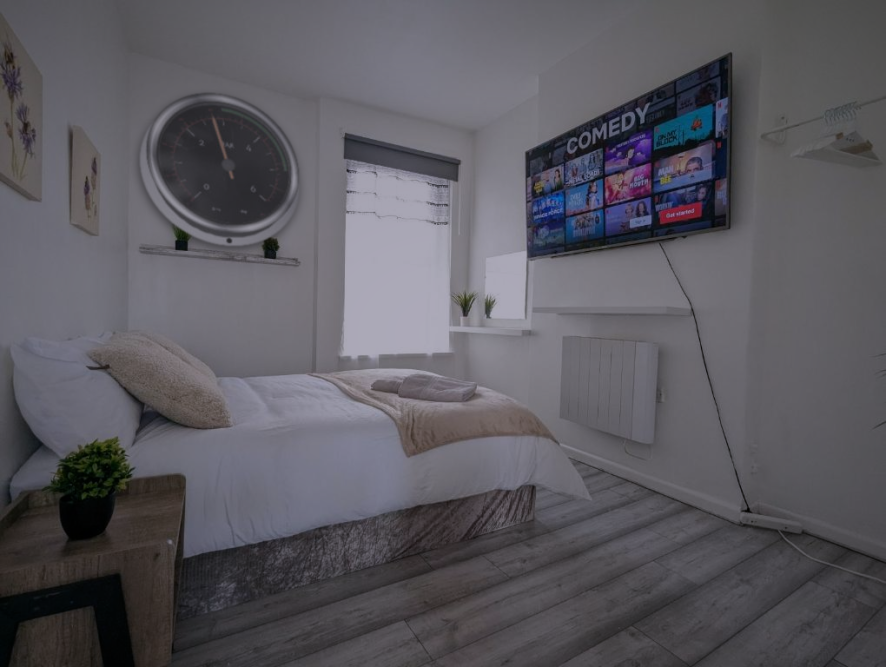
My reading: 2.75,bar
